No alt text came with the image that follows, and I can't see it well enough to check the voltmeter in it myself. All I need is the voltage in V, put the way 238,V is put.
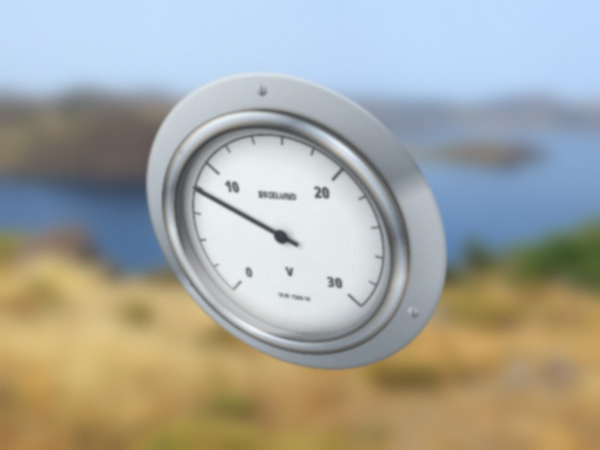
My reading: 8,V
